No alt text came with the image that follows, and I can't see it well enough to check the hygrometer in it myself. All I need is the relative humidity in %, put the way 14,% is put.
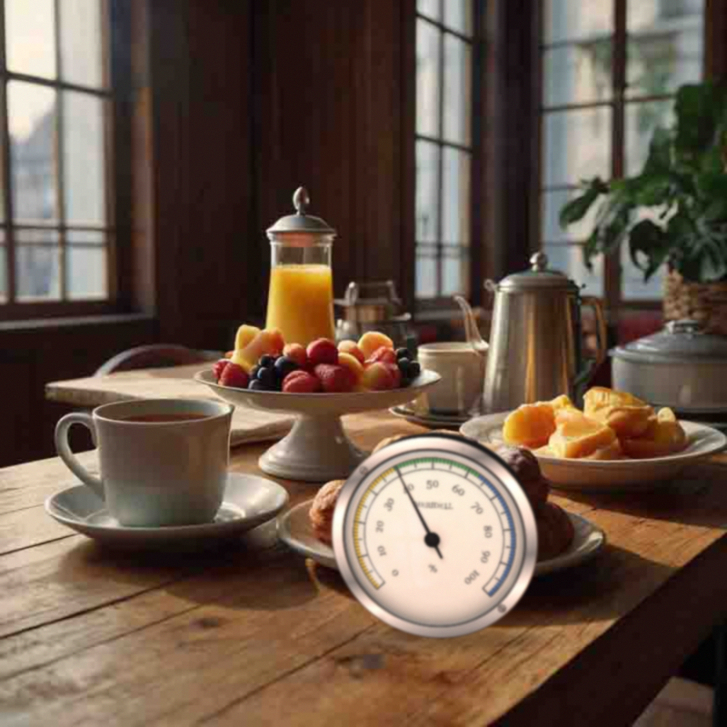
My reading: 40,%
